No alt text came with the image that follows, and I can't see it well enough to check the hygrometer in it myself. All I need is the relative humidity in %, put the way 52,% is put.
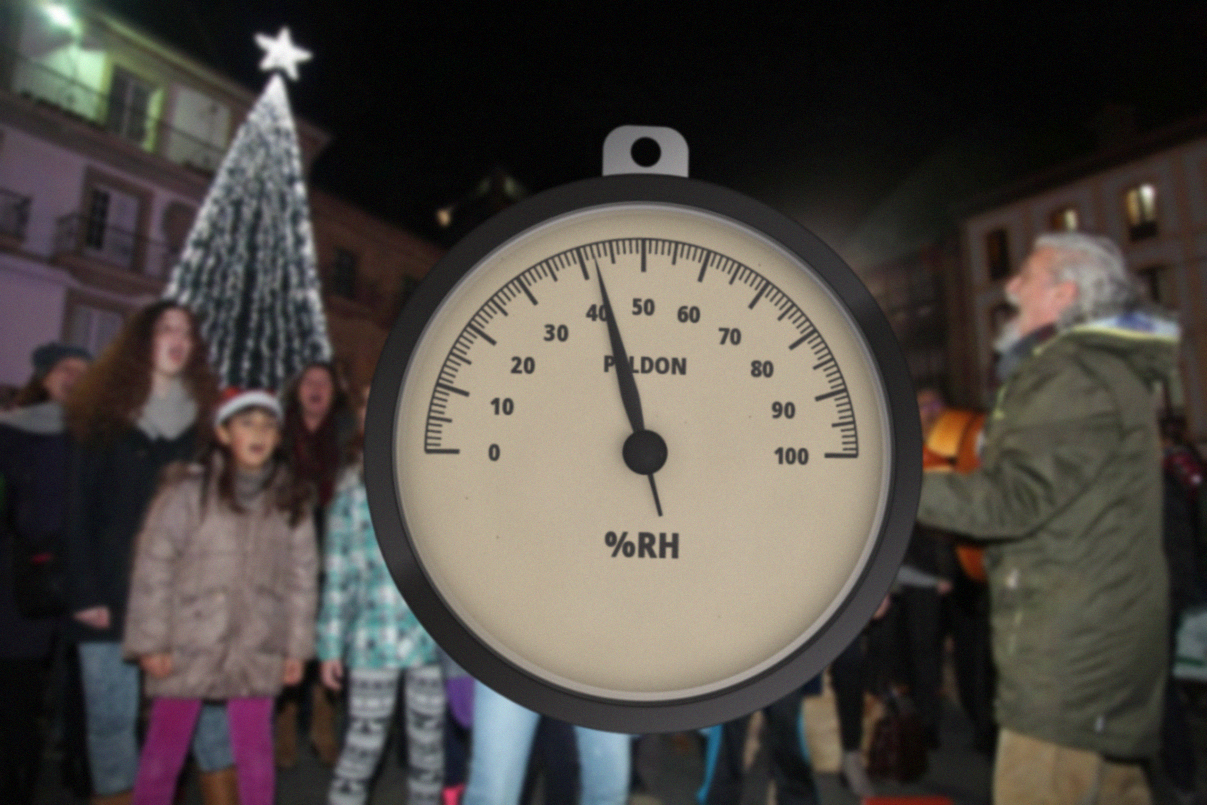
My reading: 42,%
